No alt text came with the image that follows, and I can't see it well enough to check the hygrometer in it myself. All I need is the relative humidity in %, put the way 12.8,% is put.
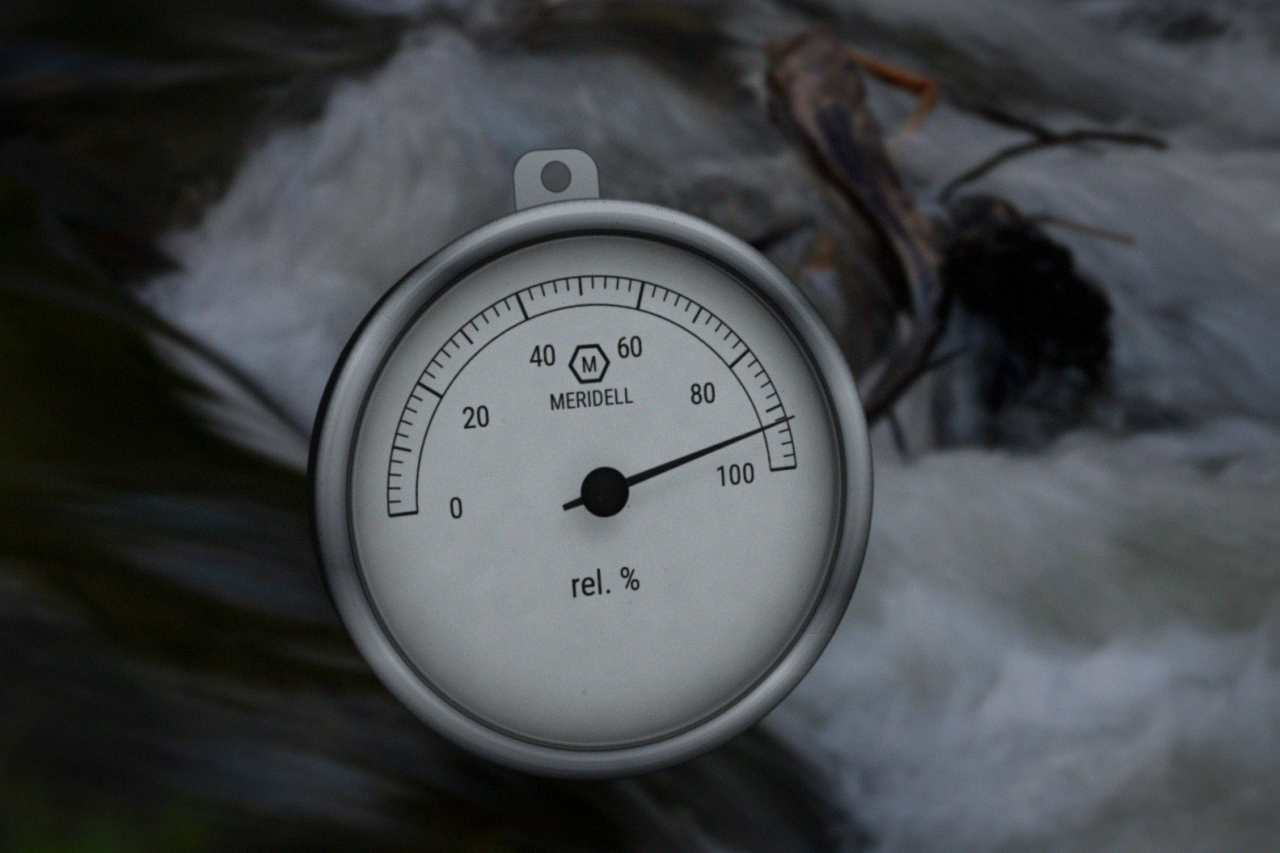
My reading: 92,%
